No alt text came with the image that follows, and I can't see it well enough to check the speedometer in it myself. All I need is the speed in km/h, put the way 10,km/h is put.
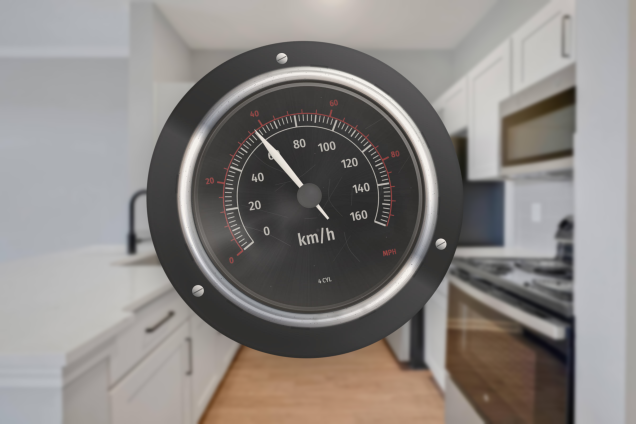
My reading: 60,km/h
